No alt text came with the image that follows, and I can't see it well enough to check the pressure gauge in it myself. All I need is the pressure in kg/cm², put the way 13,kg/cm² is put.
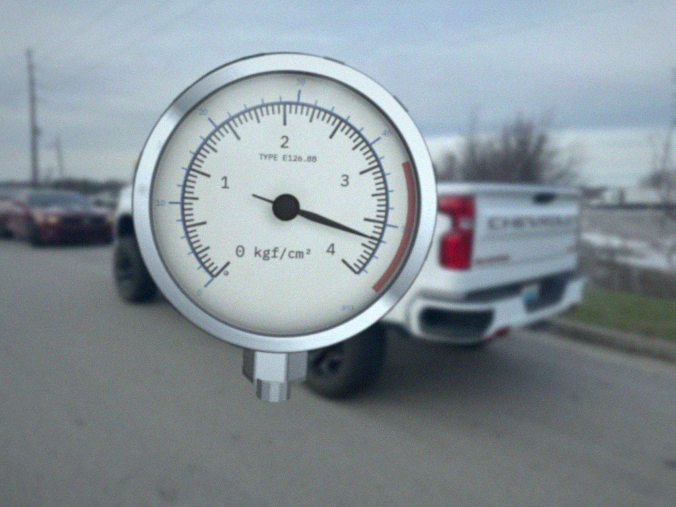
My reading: 3.65,kg/cm²
